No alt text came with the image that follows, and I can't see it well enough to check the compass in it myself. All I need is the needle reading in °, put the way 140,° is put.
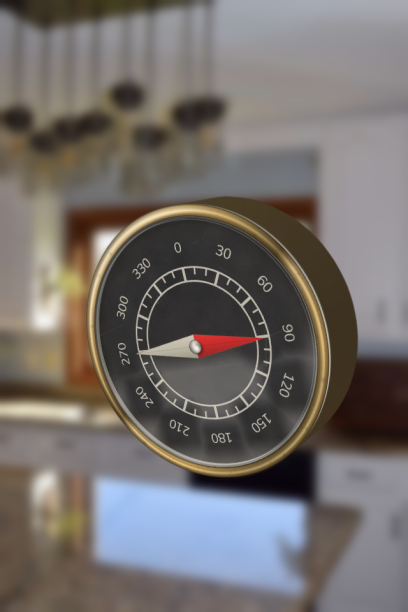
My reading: 90,°
